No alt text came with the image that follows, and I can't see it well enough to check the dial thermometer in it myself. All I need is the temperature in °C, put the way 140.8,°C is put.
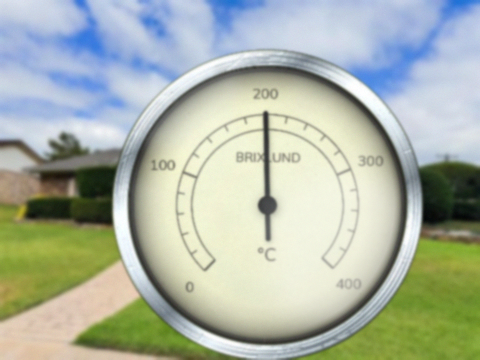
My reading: 200,°C
